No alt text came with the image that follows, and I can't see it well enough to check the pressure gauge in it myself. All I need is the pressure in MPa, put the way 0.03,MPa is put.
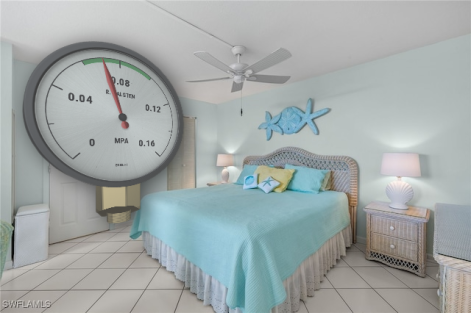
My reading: 0.07,MPa
